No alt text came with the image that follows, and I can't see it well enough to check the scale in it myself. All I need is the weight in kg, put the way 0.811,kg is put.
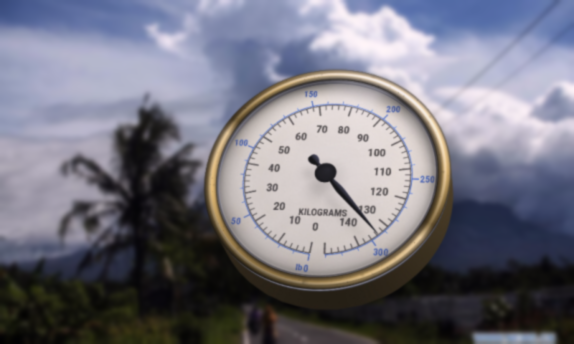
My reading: 134,kg
